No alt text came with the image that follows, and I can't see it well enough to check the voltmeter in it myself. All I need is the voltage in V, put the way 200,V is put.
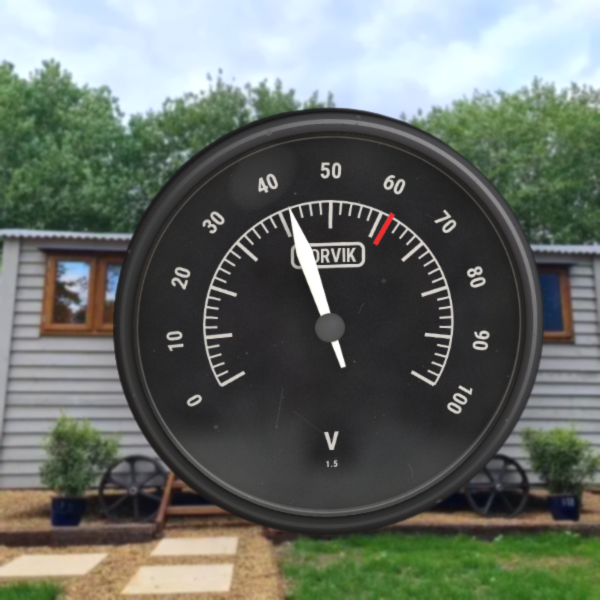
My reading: 42,V
